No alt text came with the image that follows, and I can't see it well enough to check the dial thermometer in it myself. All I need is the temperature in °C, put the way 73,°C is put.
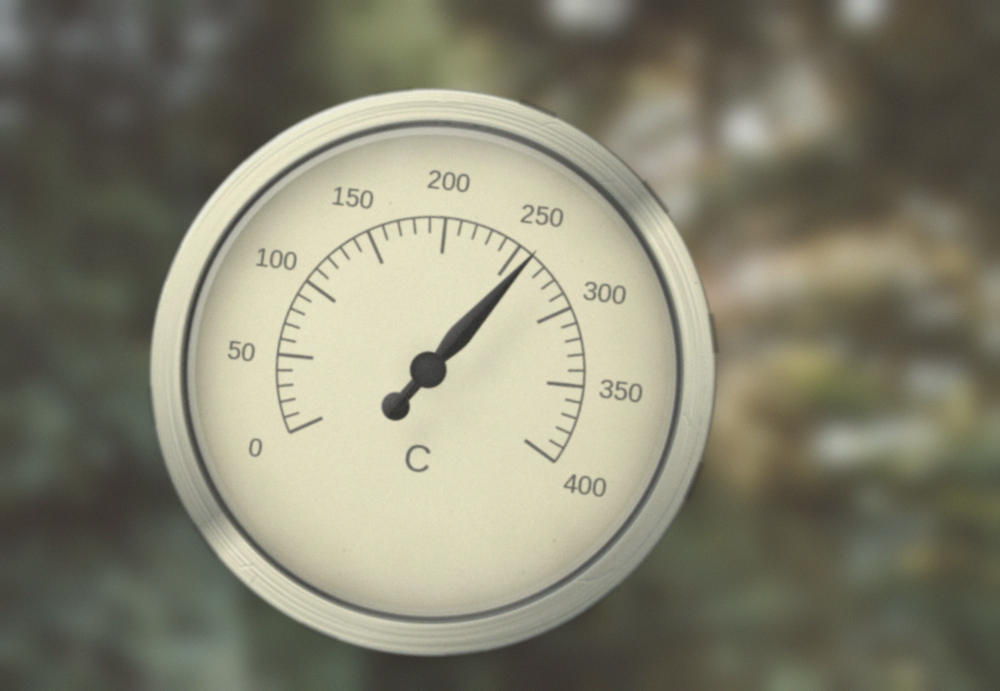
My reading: 260,°C
